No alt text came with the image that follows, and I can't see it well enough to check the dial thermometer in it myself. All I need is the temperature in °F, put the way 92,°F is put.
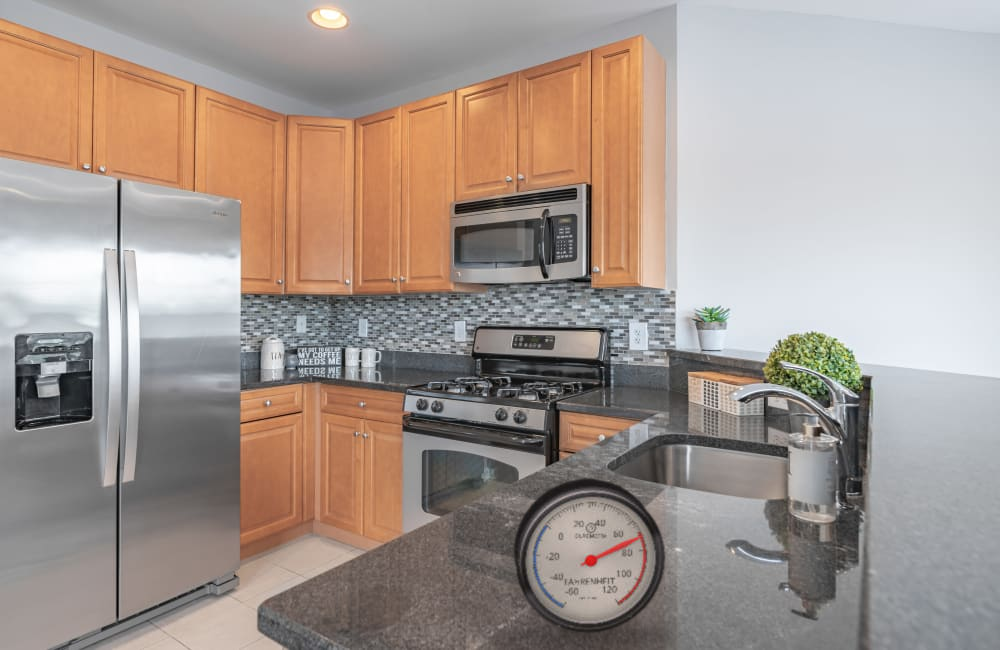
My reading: 70,°F
